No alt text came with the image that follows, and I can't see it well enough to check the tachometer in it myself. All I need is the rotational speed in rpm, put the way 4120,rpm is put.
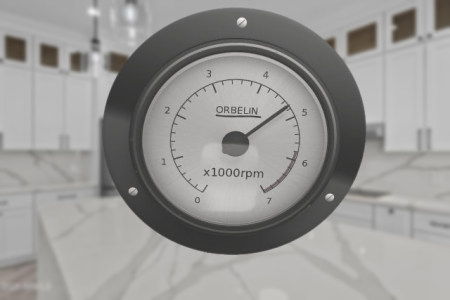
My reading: 4700,rpm
